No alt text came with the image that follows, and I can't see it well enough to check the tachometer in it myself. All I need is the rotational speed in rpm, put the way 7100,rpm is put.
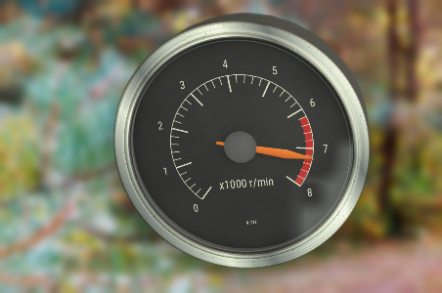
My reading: 7200,rpm
